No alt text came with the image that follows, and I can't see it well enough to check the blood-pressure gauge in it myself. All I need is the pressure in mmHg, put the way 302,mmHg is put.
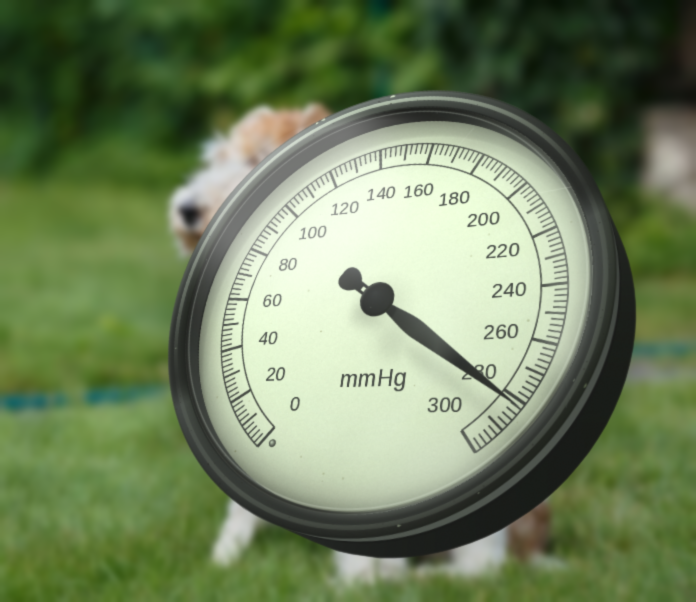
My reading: 282,mmHg
